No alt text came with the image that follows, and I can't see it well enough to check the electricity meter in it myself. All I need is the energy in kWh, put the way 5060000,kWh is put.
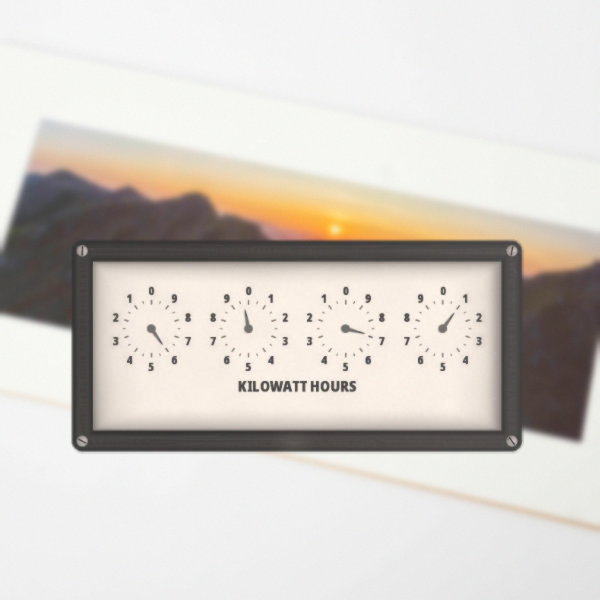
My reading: 5971,kWh
